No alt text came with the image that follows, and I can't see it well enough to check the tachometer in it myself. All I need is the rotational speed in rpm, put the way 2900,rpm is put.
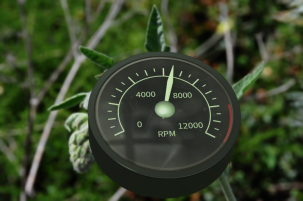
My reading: 6500,rpm
